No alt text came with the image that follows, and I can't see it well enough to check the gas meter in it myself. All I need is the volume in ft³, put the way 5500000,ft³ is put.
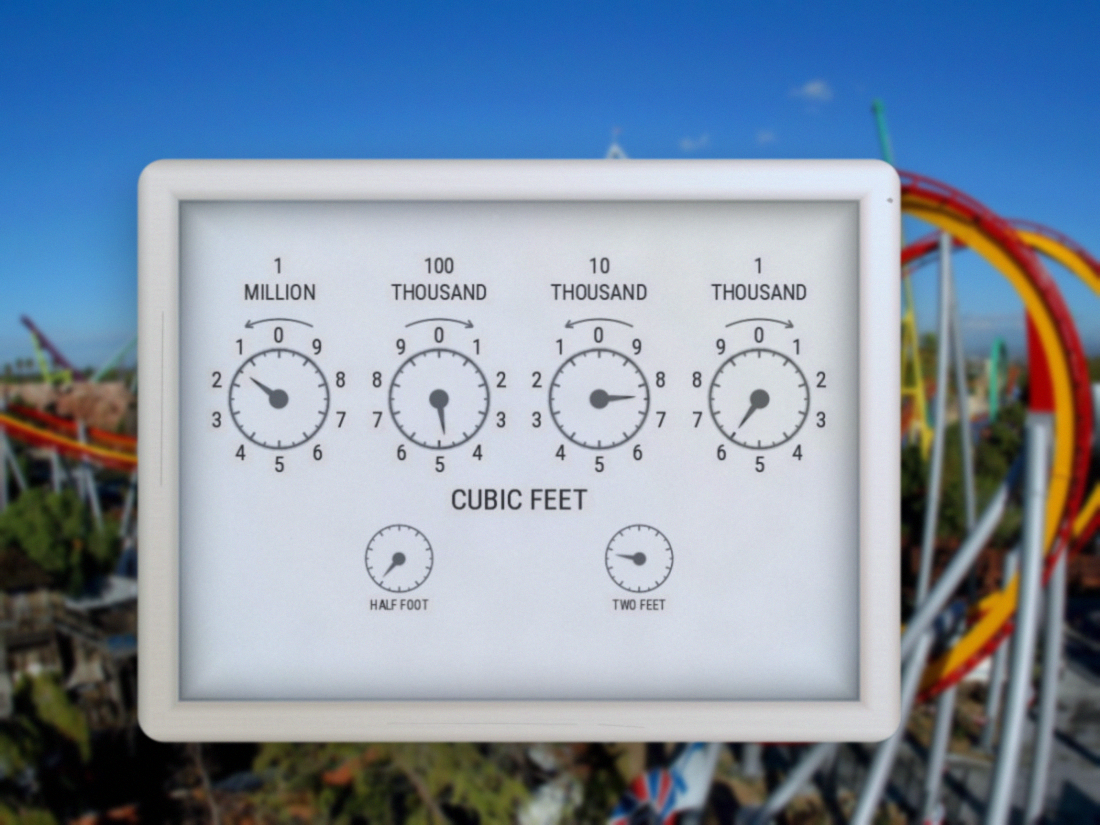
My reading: 147600,ft³
